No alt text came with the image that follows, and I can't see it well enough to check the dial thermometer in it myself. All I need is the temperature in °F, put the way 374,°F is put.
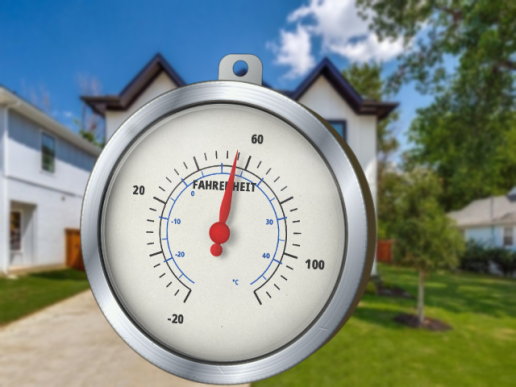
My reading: 56,°F
